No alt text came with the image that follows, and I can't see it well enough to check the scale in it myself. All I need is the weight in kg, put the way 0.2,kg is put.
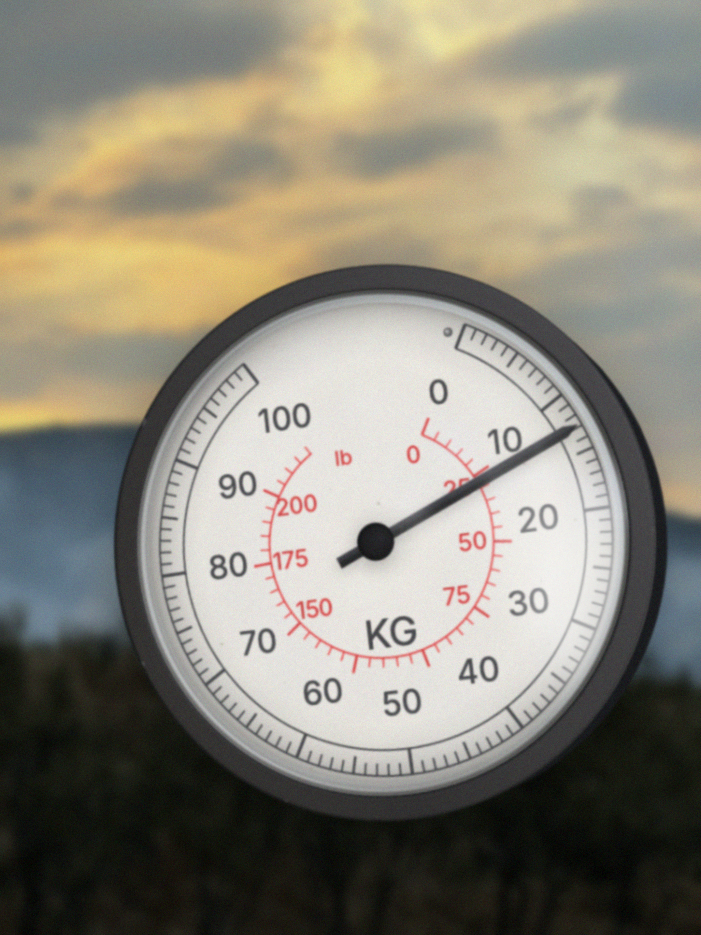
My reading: 13,kg
